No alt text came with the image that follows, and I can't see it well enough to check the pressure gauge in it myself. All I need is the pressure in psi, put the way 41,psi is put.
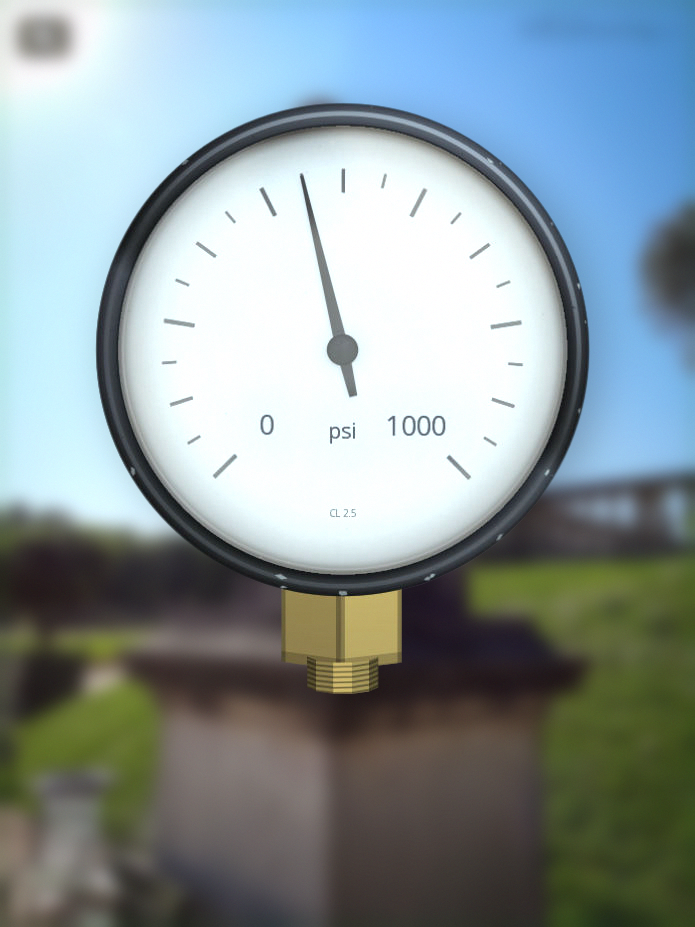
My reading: 450,psi
